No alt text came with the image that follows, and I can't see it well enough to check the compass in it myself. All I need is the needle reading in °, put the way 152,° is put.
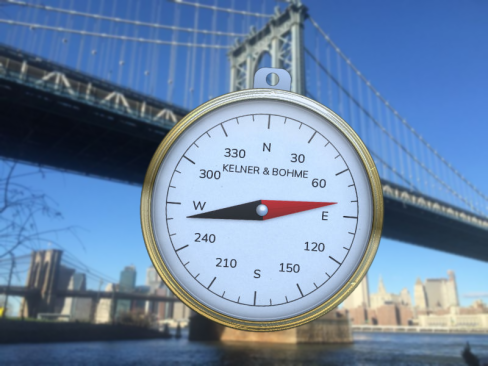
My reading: 80,°
